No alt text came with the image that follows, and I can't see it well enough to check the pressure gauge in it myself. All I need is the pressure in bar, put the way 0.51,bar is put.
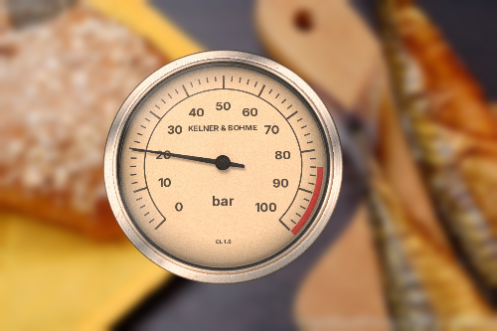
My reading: 20,bar
